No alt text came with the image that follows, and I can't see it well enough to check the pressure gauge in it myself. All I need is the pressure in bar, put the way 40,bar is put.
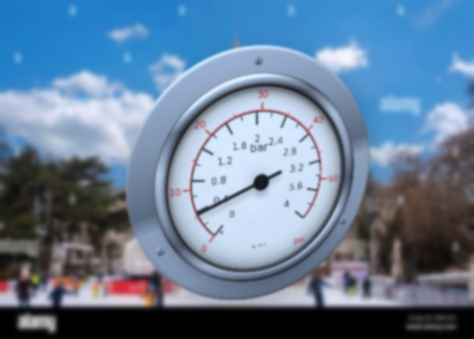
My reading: 0.4,bar
